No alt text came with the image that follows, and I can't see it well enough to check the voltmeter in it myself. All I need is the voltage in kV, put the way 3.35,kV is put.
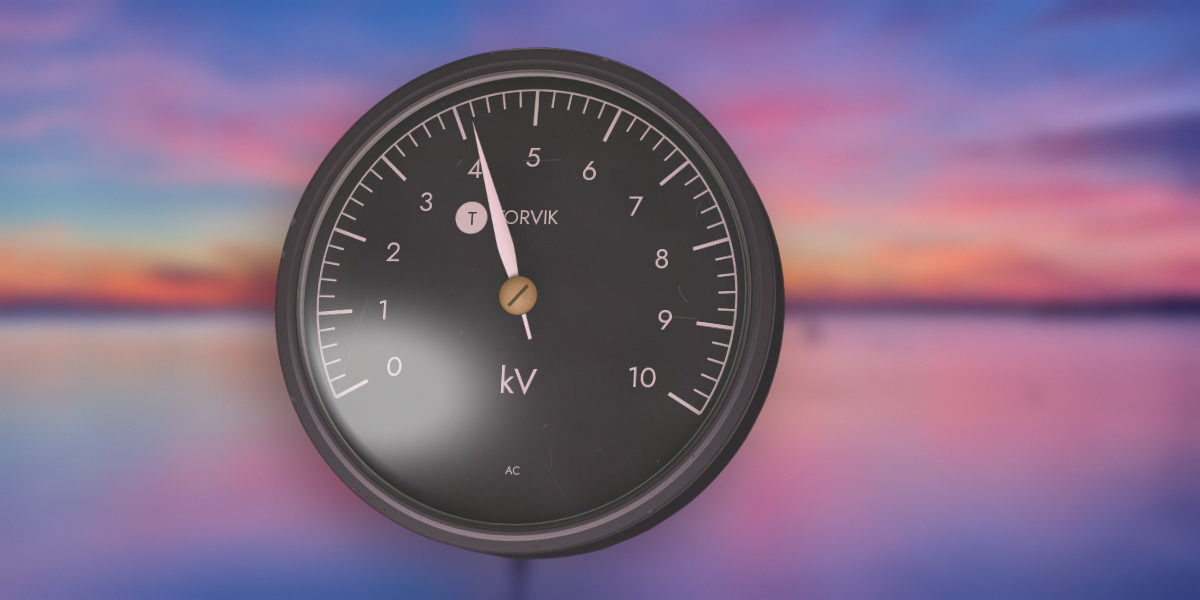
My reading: 4.2,kV
